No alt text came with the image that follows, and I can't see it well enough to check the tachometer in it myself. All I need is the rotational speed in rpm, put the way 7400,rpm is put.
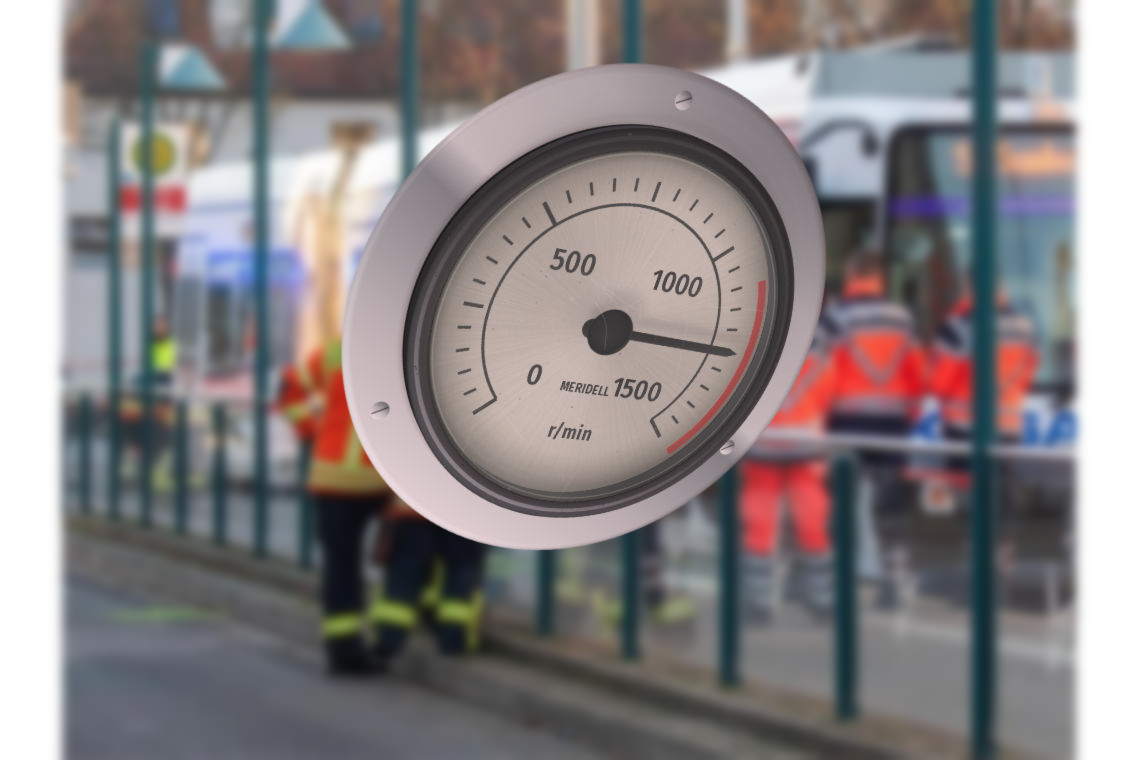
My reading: 1250,rpm
